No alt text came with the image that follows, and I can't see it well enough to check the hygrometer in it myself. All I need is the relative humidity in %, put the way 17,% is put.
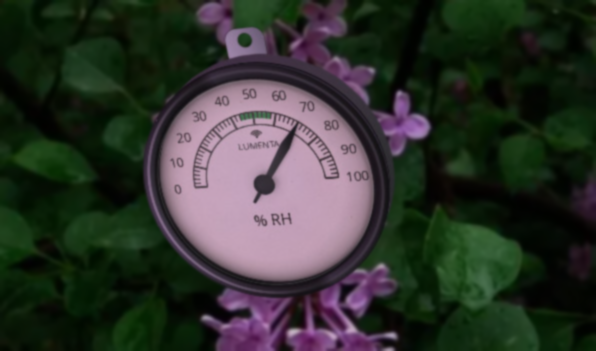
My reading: 70,%
